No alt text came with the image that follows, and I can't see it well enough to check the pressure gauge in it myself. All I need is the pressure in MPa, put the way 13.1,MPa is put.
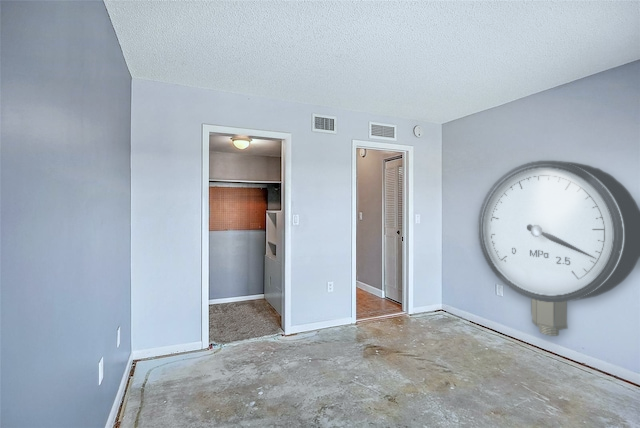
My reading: 2.25,MPa
